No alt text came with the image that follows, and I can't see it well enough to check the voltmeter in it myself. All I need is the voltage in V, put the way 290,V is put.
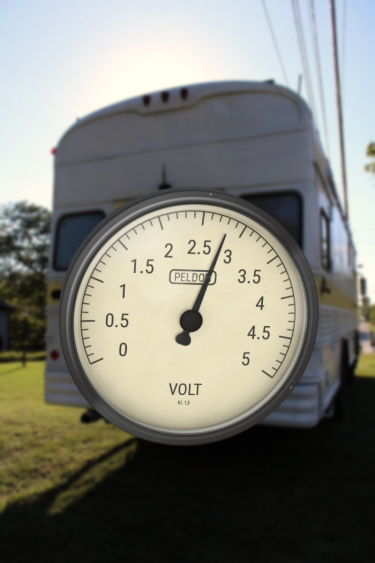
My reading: 2.8,V
